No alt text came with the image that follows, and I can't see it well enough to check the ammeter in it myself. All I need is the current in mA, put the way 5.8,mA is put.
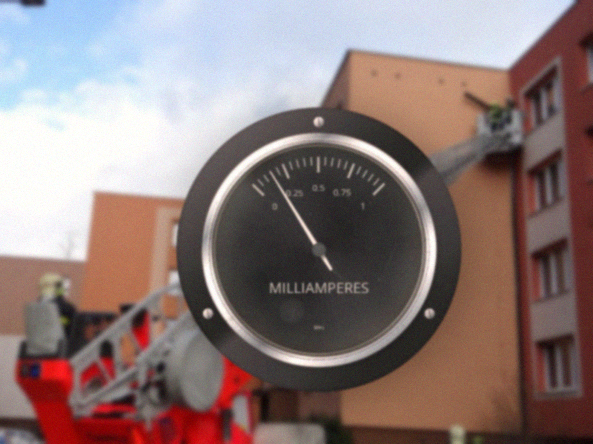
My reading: 0.15,mA
